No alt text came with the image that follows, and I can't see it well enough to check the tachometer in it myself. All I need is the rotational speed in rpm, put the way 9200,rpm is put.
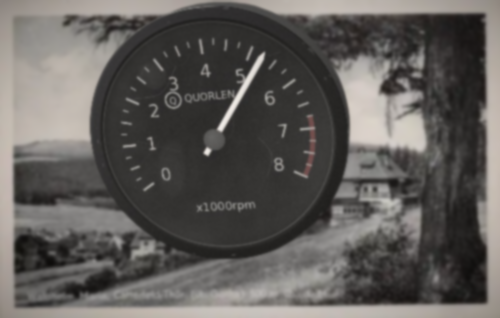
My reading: 5250,rpm
